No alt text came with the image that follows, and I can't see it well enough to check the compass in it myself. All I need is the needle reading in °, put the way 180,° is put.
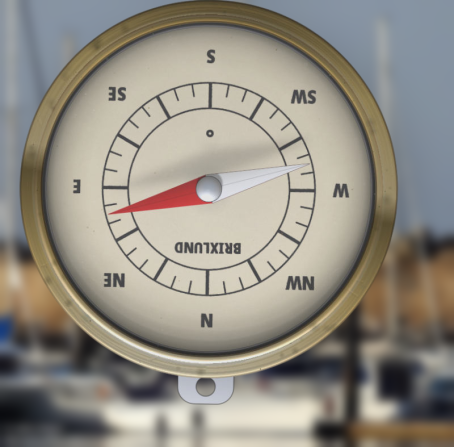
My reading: 75,°
